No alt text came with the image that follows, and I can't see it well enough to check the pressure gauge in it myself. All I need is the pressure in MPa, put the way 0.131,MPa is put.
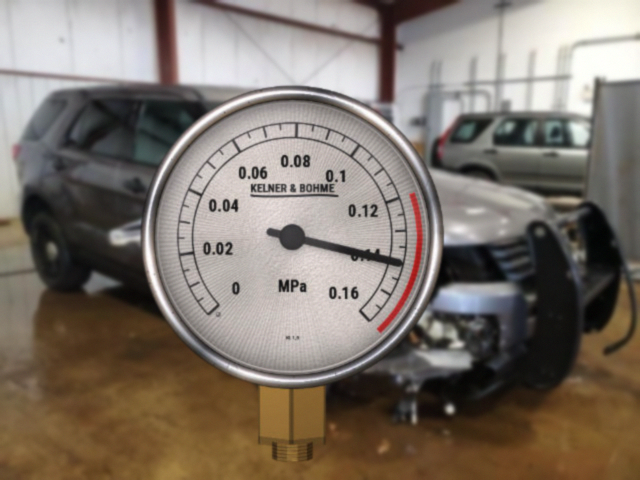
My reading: 0.14,MPa
